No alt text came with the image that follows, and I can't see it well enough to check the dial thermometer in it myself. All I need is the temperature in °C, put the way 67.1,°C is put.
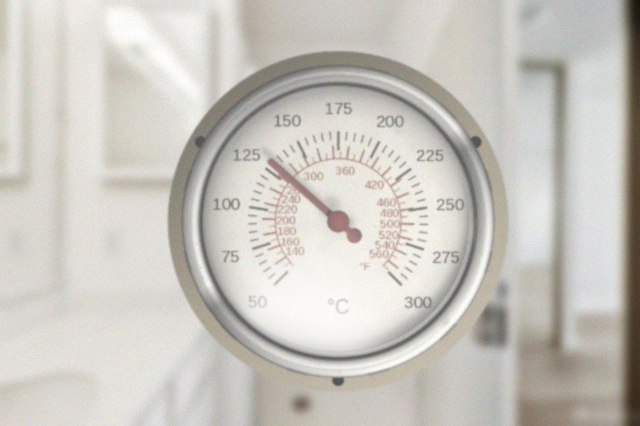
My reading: 130,°C
